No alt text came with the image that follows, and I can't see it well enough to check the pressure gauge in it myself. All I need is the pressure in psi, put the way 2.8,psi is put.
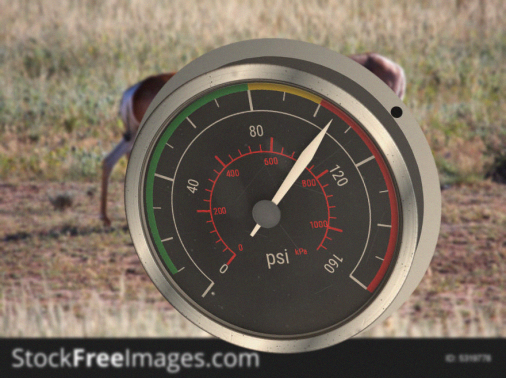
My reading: 105,psi
